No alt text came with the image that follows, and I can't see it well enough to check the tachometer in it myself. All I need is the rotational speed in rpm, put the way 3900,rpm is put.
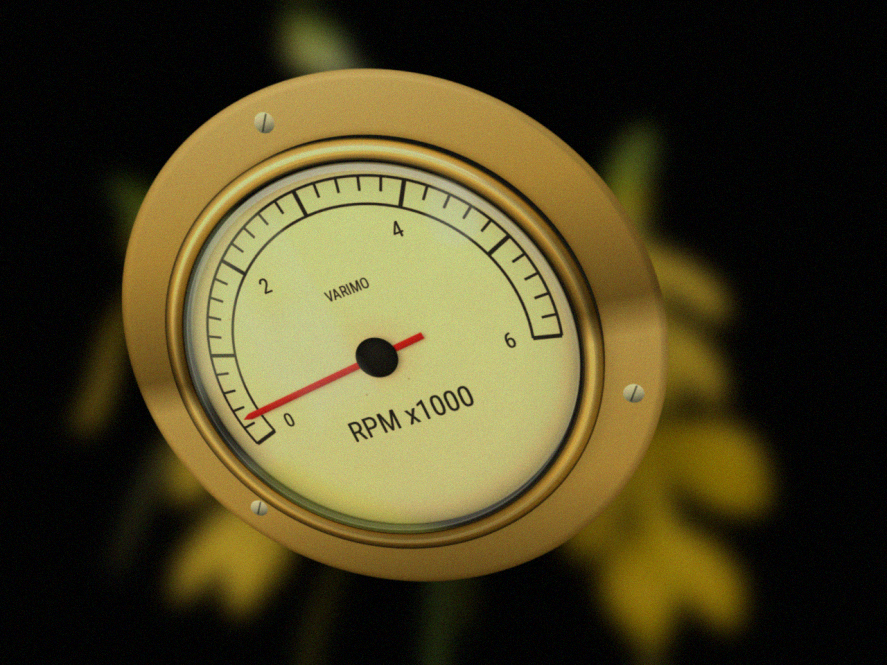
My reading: 300,rpm
